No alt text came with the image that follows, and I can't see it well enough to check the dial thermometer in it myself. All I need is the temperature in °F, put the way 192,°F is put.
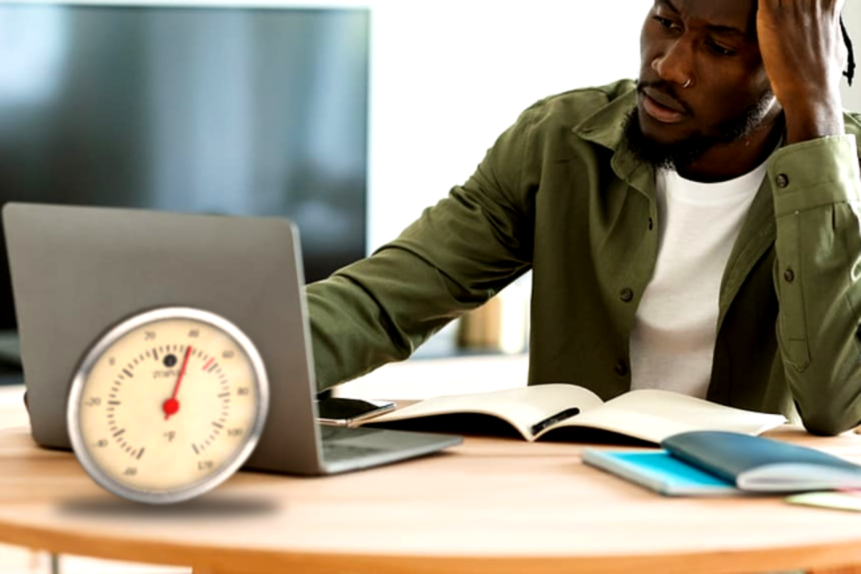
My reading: 40,°F
